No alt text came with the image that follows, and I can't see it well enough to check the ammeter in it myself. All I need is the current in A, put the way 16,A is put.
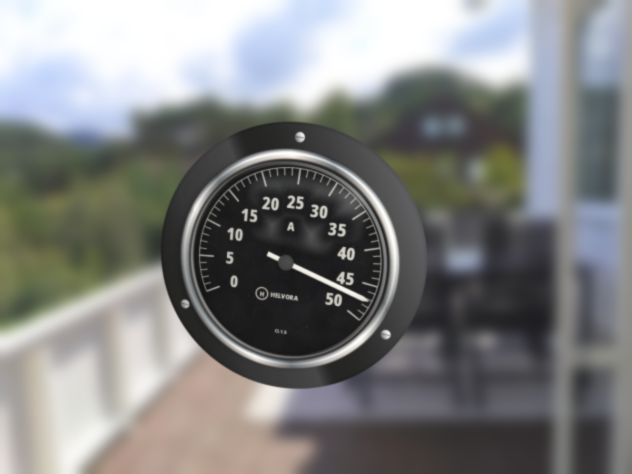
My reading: 47,A
